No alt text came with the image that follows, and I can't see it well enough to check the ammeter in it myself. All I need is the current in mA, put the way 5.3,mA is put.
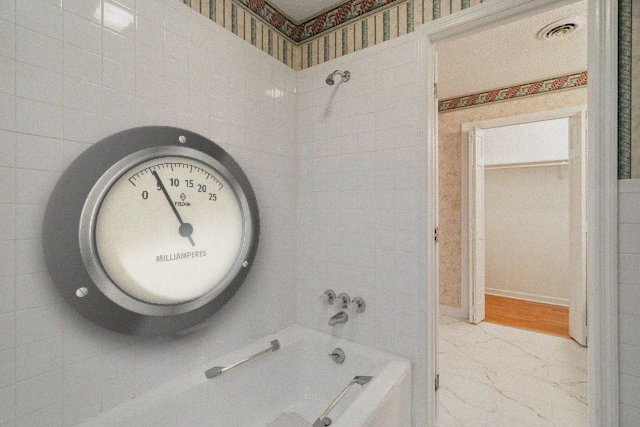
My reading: 5,mA
